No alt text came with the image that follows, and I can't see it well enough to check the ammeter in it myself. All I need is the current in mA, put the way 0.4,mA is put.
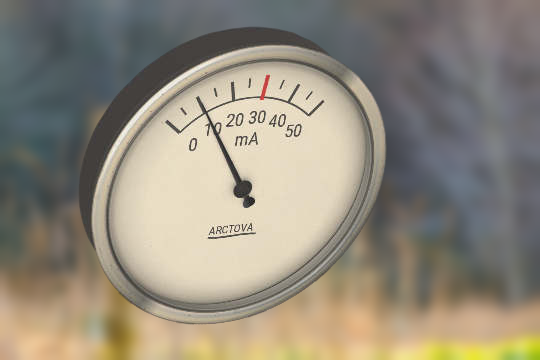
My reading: 10,mA
